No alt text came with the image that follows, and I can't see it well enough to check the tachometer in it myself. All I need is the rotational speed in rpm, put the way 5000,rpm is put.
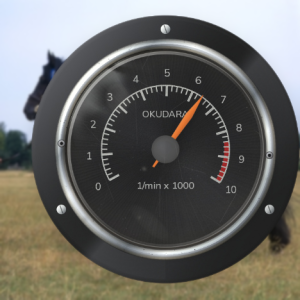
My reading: 6400,rpm
